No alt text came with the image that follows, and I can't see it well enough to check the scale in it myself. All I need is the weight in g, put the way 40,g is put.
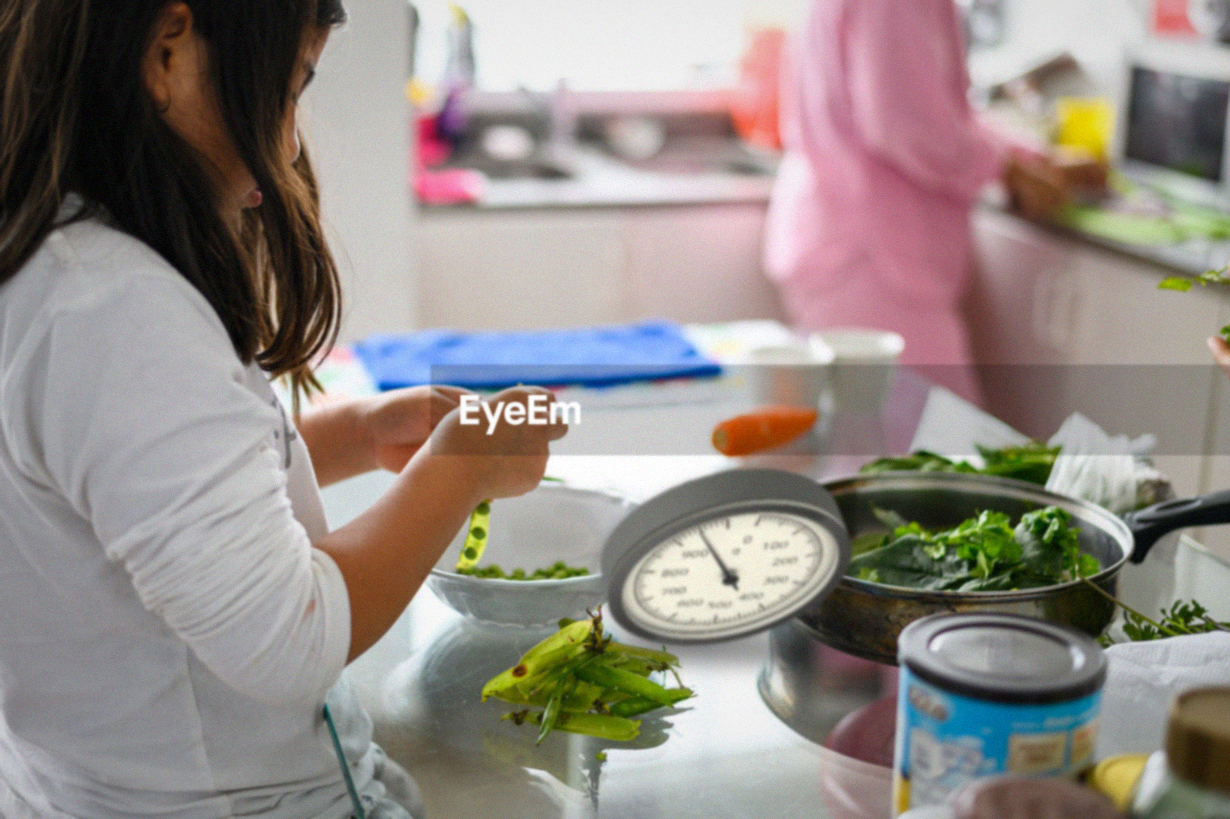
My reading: 950,g
